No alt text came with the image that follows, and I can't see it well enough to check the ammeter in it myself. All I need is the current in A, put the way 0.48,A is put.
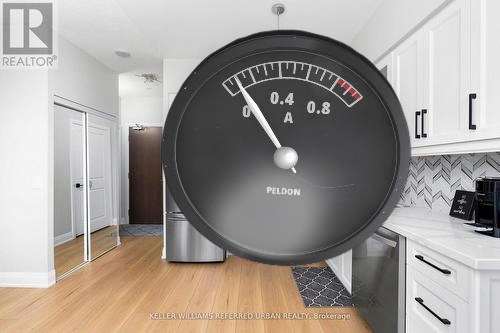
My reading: 0.1,A
